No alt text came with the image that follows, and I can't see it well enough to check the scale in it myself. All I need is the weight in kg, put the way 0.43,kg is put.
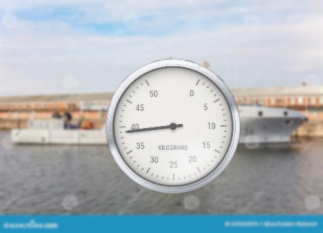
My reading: 39,kg
